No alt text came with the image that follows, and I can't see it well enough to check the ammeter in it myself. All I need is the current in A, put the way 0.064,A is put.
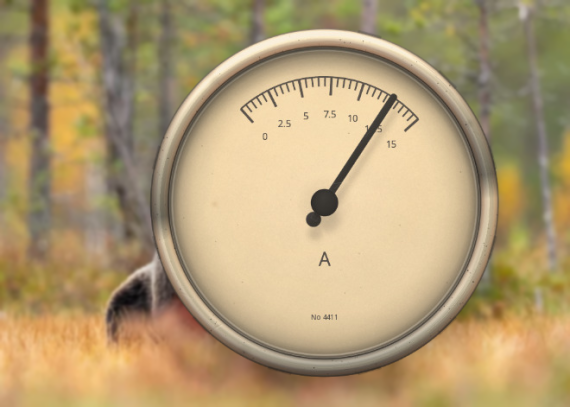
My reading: 12.5,A
